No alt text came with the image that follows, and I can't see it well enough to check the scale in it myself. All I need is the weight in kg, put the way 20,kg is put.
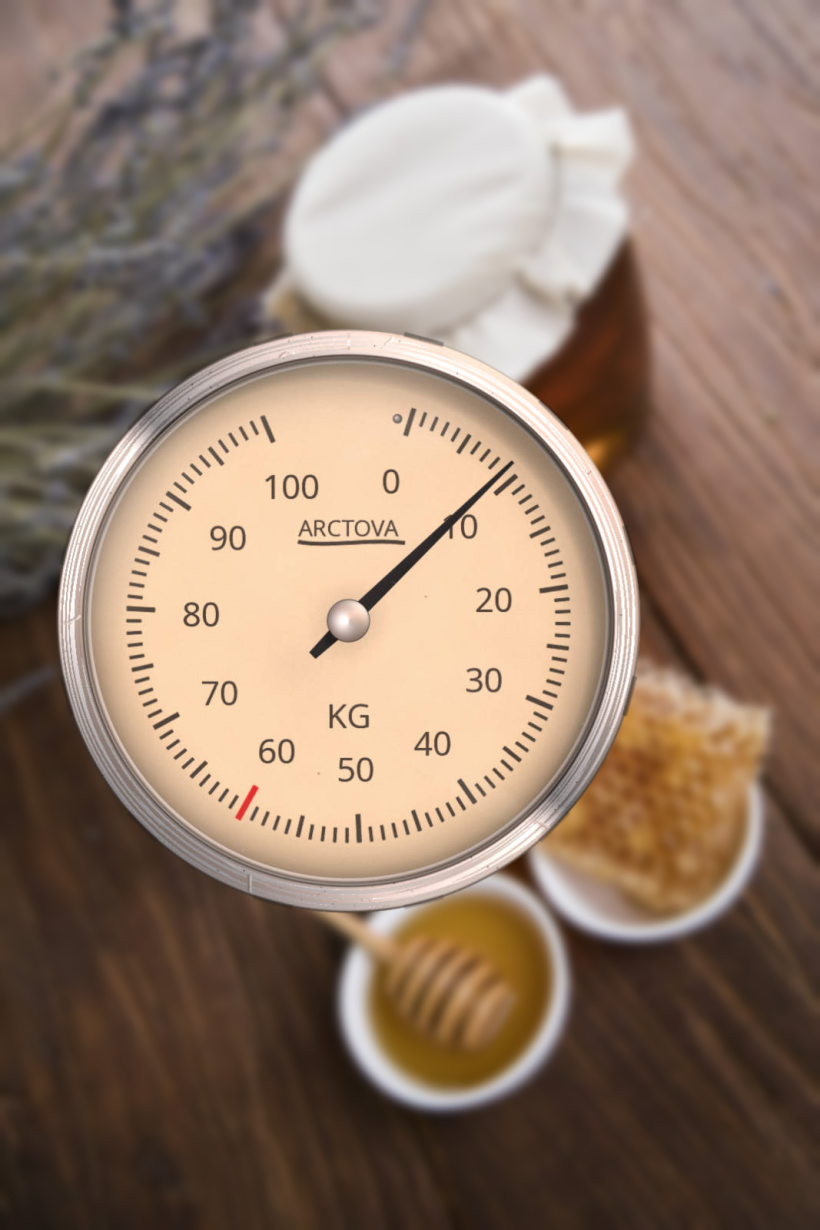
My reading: 9,kg
